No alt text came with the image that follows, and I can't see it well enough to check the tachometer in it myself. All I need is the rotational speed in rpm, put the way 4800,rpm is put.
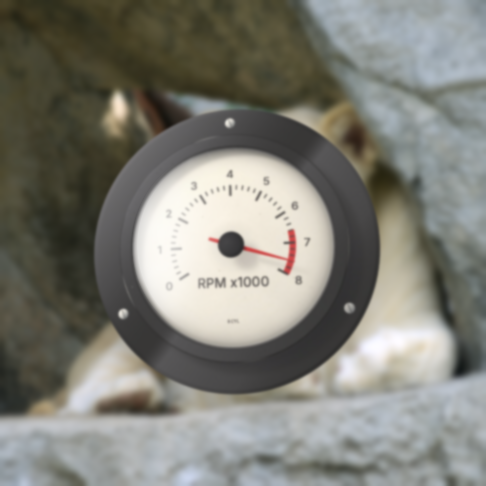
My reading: 7600,rpm
